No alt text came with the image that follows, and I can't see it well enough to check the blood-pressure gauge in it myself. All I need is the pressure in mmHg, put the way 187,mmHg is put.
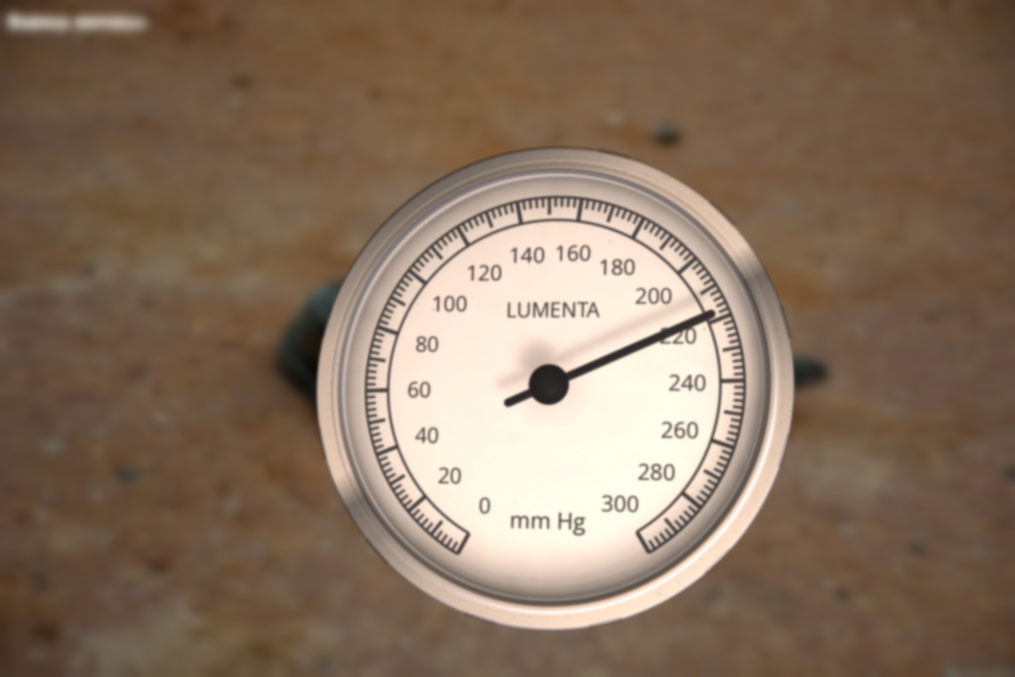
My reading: 218,mmHg
